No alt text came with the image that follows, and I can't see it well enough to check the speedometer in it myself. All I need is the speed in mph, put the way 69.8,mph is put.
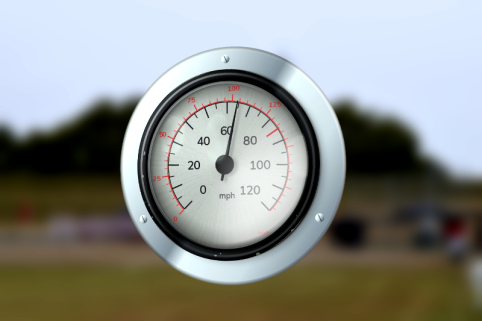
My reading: 65,mph
